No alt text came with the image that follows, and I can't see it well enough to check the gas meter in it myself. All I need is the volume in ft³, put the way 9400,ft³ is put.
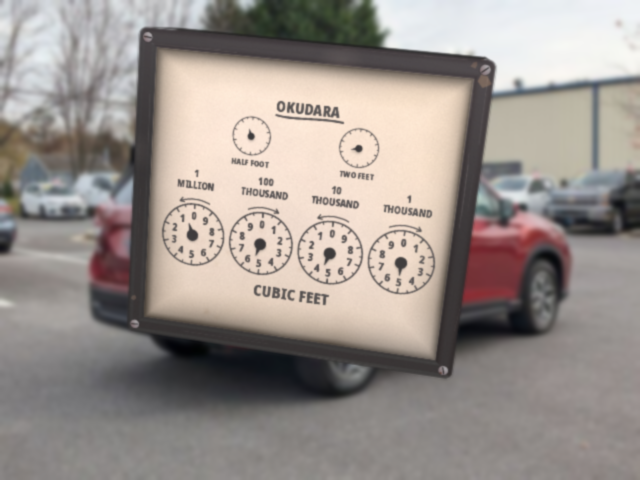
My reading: 54500,ft³
